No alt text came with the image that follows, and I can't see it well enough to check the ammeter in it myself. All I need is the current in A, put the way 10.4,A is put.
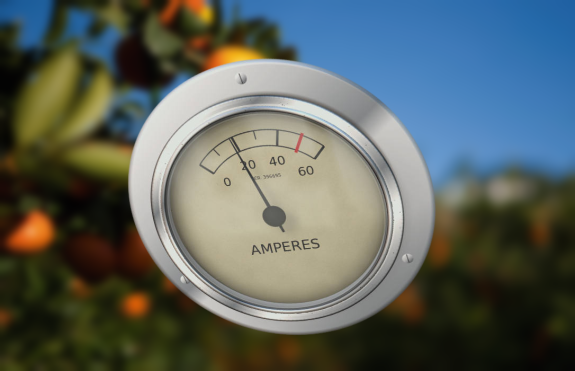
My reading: 20,A
